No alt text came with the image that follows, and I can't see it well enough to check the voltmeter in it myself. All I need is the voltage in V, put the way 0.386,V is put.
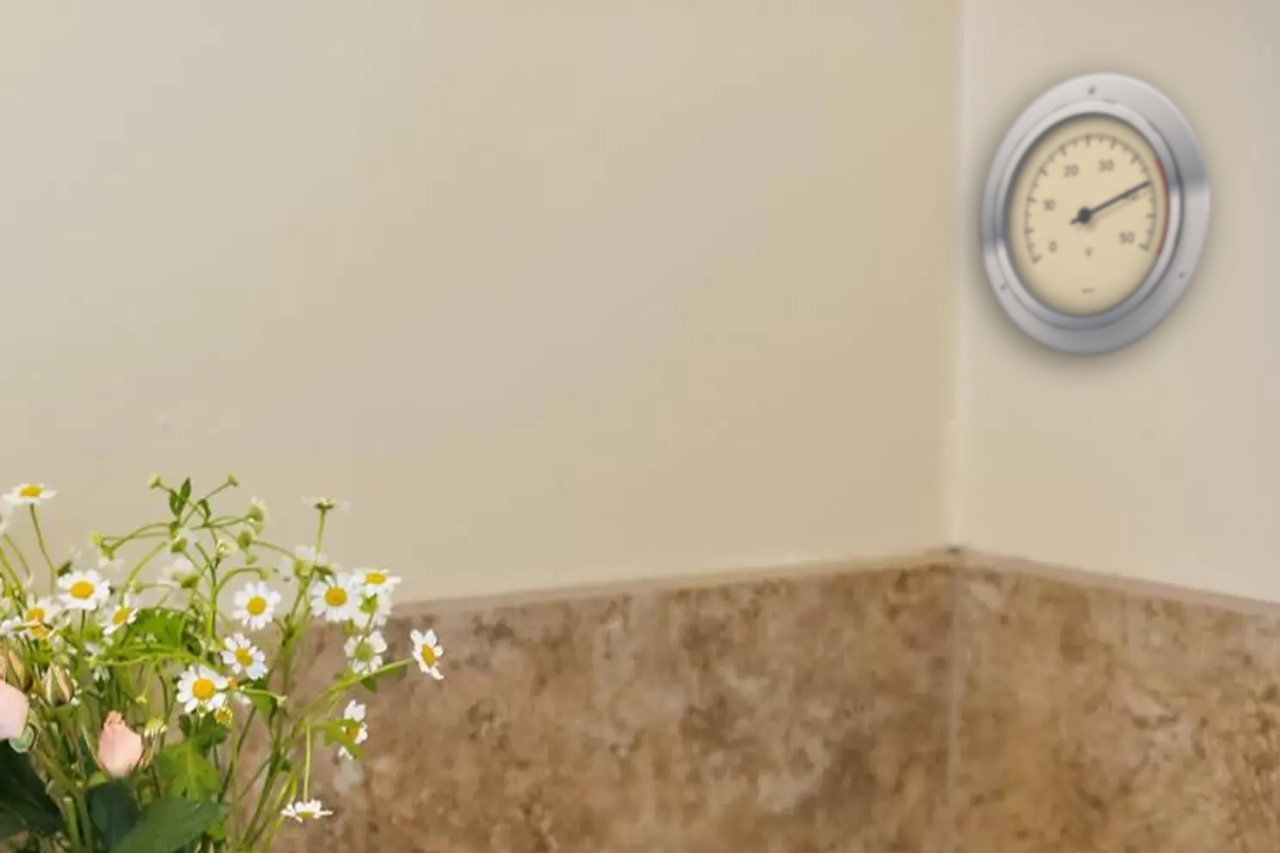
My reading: 40,V
